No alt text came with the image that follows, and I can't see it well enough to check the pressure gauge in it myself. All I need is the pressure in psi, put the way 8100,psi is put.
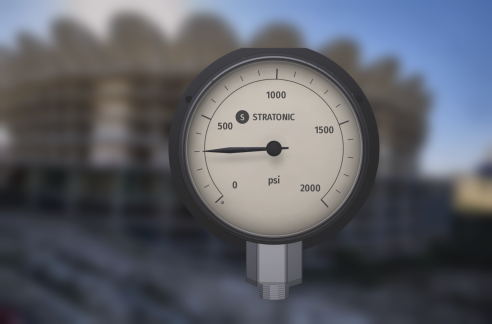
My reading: 300,psi
